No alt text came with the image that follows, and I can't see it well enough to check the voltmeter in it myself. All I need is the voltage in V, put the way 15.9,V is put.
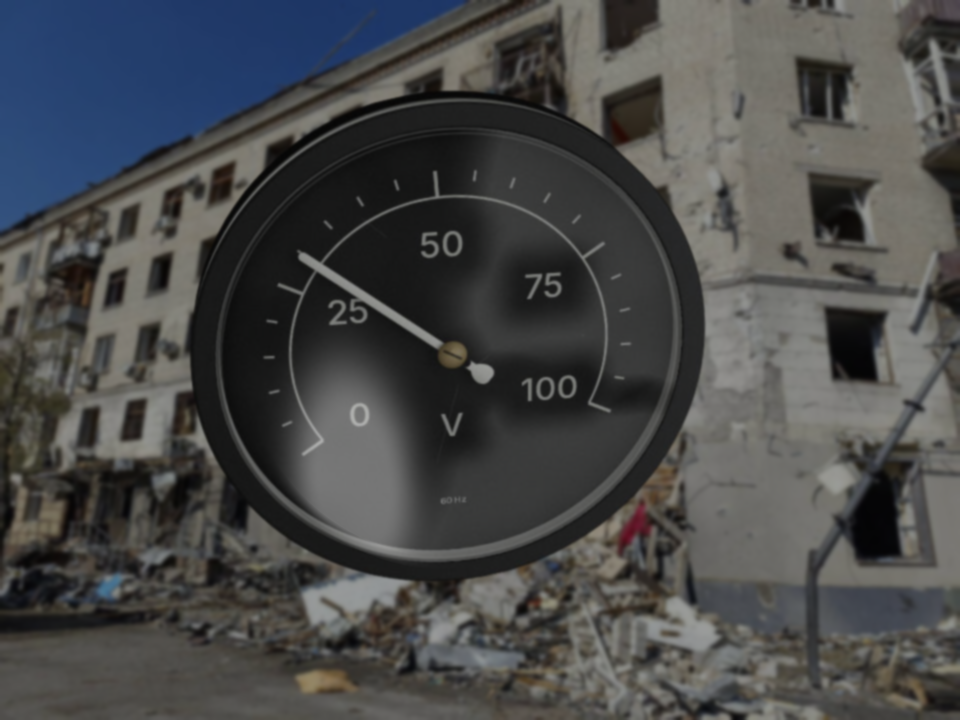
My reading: 30,V
